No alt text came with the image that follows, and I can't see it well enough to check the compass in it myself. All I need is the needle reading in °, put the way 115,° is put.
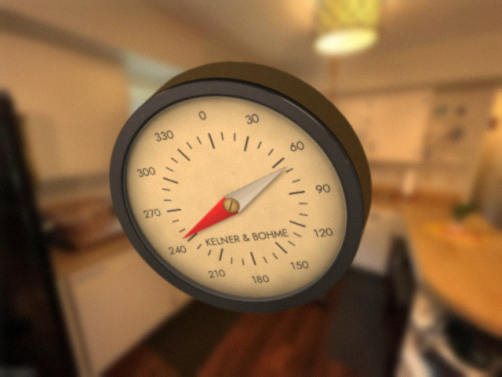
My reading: 245,°
